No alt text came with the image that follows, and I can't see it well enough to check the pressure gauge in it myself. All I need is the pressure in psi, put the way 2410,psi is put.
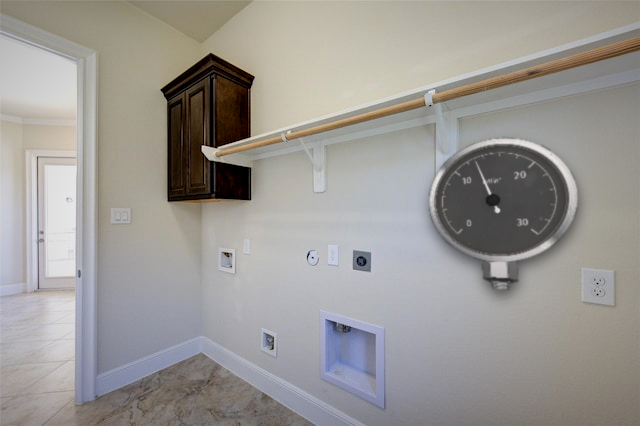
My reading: 13,psi
